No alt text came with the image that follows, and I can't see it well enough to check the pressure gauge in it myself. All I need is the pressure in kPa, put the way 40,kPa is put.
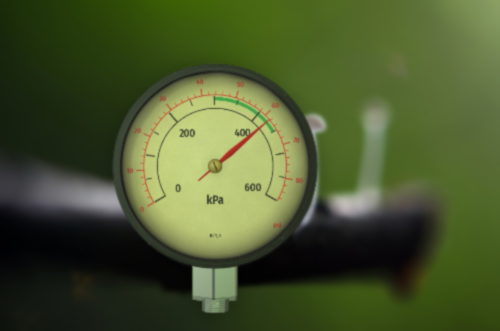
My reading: 425,kPa
